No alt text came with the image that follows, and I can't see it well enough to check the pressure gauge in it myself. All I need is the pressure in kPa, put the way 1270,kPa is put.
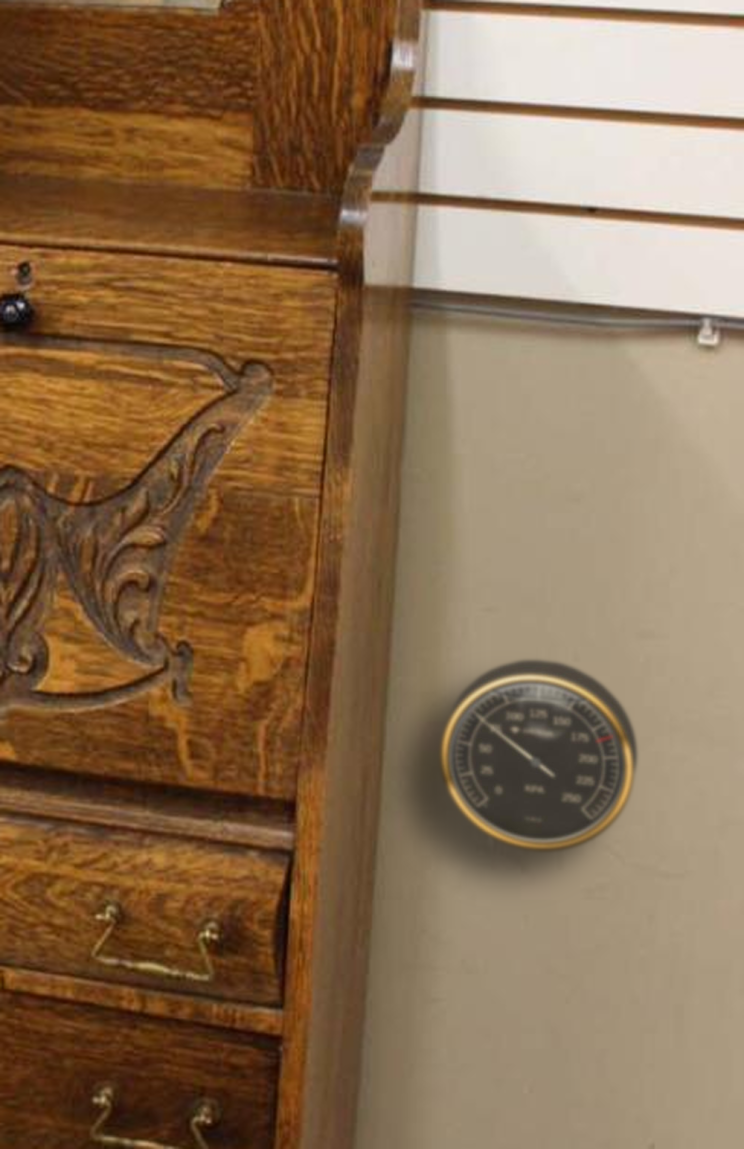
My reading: 75,kPa
